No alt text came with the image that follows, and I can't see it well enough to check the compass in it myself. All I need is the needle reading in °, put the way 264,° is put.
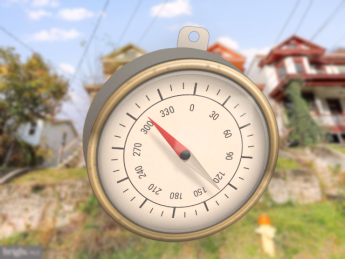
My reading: 310,°
